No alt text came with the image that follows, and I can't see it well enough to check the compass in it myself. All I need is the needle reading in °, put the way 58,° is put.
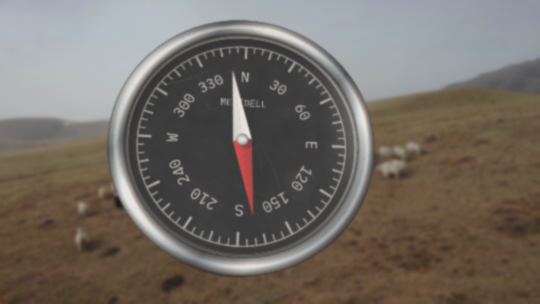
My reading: 170,°
